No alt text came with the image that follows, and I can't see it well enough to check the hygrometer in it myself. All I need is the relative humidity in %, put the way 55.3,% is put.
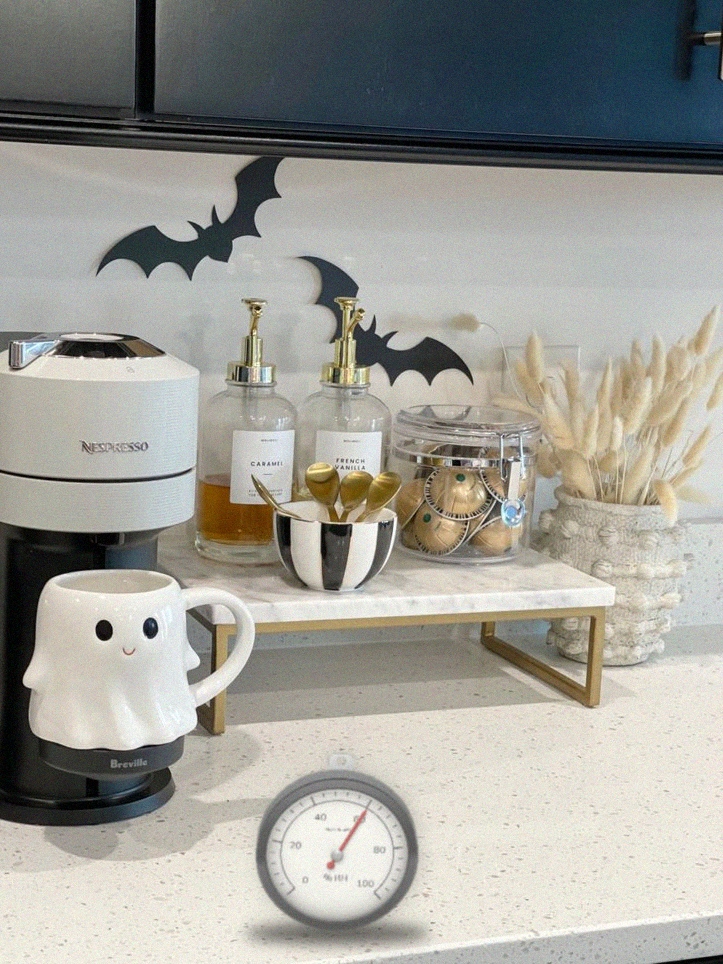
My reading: 60,%
